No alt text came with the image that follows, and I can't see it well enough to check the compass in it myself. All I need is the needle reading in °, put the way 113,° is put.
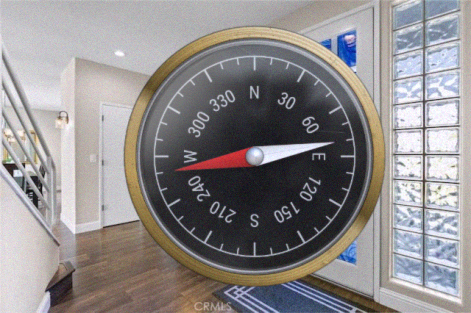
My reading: 260,°
